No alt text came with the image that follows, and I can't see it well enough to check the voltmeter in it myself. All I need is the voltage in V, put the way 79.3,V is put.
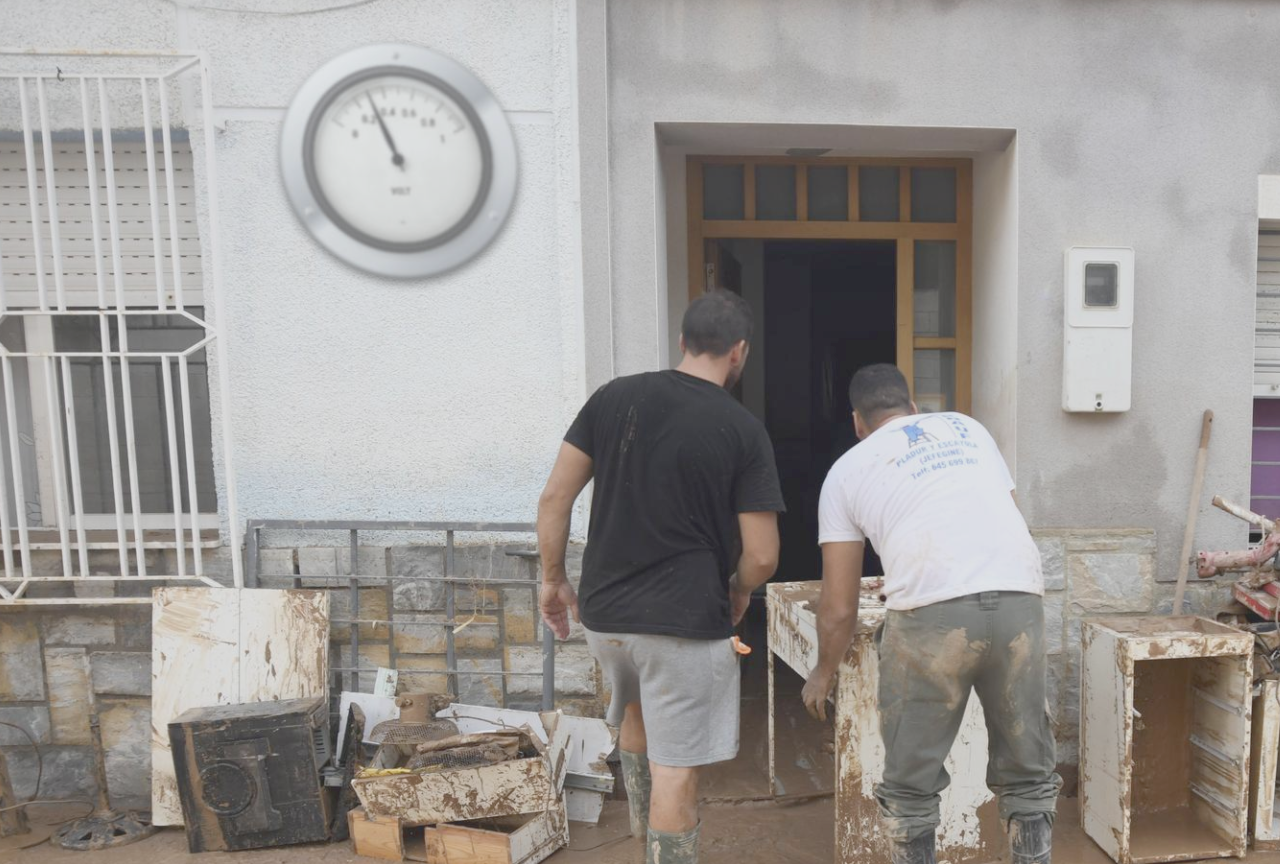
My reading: 0.3,V
